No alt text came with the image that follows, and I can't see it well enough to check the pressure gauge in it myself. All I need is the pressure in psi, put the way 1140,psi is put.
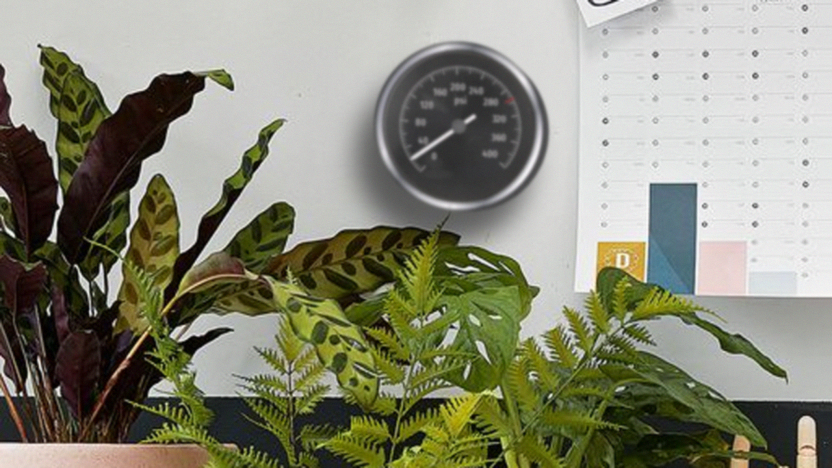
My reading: 20,psi
